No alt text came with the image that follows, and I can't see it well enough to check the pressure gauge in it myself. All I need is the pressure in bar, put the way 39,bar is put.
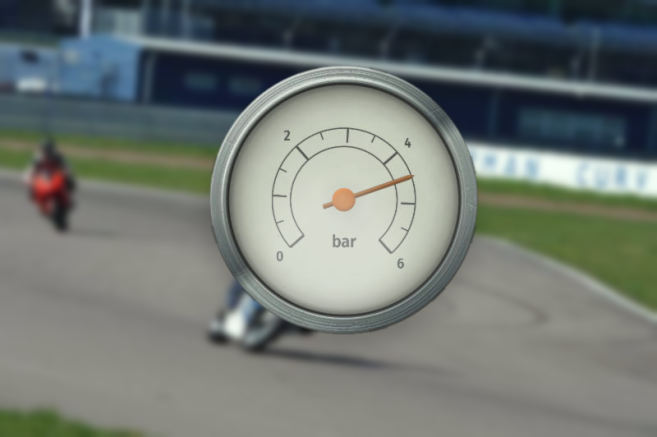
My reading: 4.5,bar
